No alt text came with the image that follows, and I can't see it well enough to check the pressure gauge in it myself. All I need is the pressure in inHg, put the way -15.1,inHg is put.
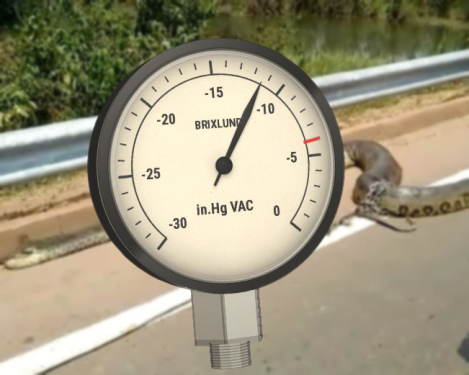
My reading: -11.5,inHg
